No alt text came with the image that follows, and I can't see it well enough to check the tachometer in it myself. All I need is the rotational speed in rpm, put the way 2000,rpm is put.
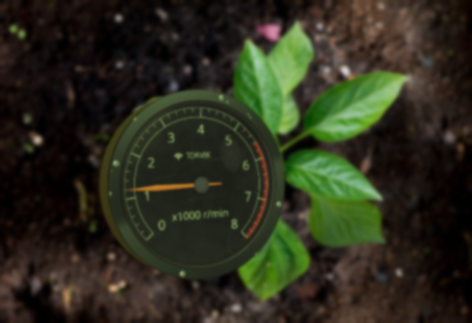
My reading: 1200,rpm
